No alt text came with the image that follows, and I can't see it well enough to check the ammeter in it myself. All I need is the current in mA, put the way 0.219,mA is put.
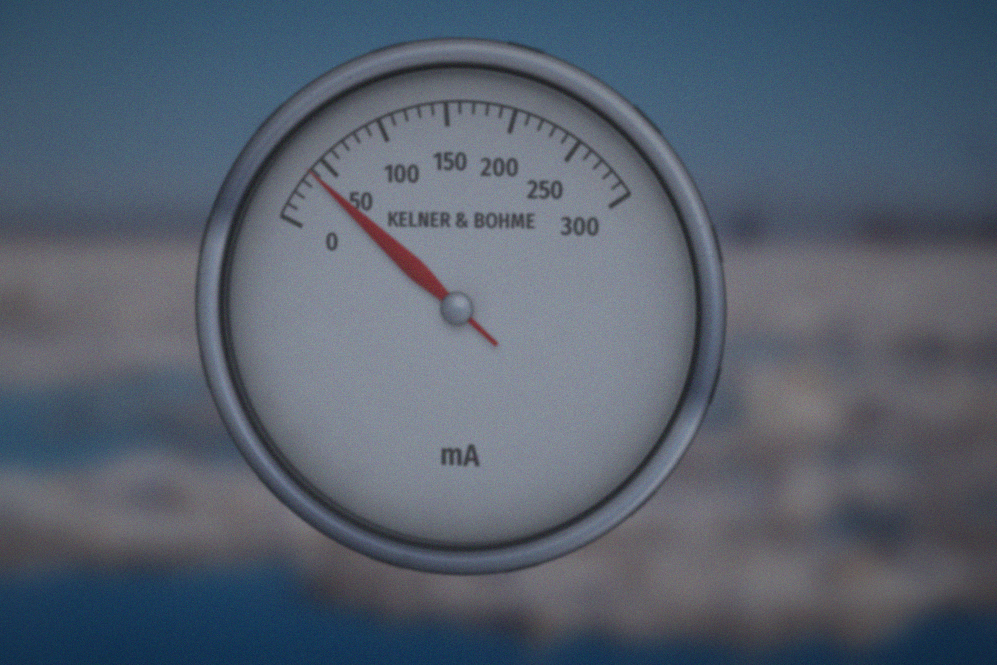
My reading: 40,mA
